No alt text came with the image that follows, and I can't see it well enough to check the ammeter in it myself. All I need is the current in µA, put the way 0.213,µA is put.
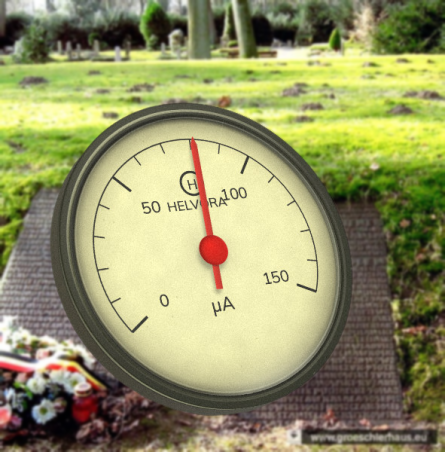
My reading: 80,µA
